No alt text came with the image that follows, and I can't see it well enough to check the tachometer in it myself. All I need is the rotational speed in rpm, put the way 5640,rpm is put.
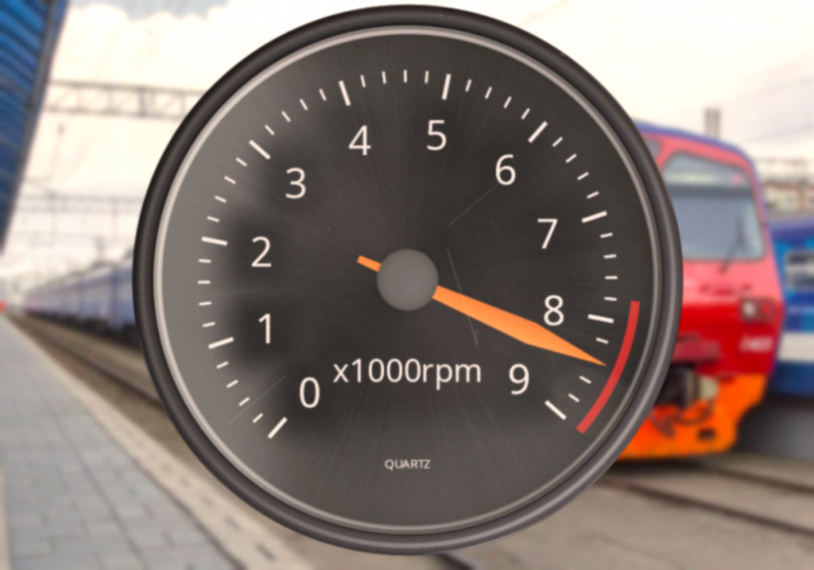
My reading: 8400,rpm
